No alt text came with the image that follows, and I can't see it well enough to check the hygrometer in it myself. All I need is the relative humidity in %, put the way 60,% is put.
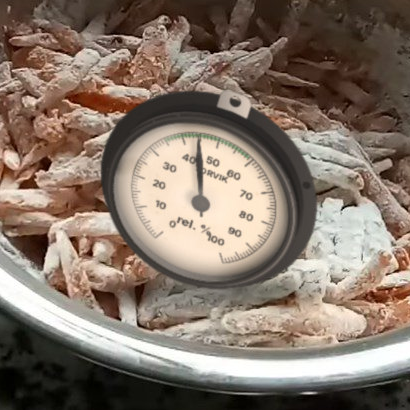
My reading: 45,%
